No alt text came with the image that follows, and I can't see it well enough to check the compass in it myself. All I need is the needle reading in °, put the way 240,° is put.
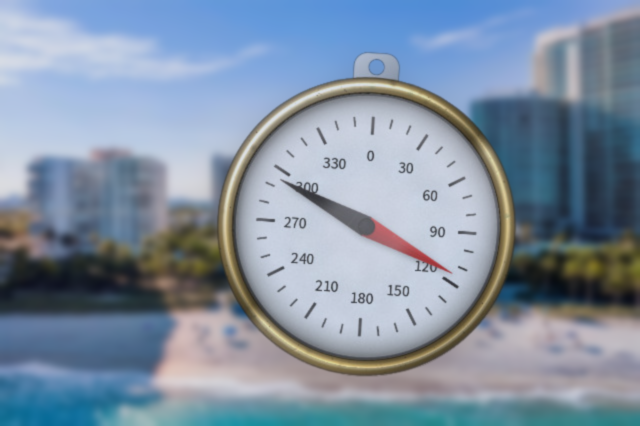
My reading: 115,°
